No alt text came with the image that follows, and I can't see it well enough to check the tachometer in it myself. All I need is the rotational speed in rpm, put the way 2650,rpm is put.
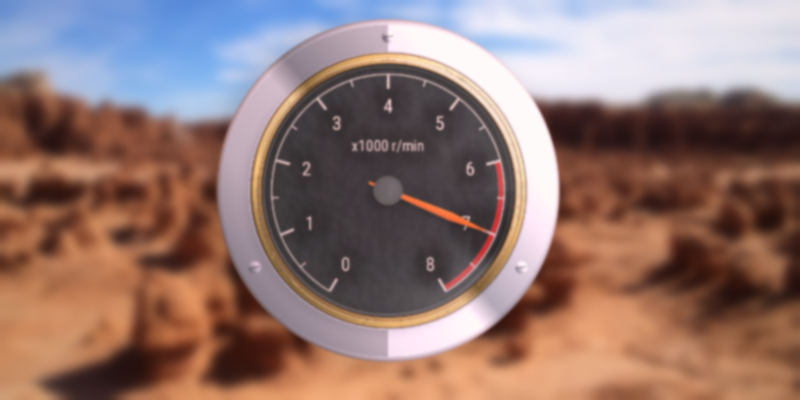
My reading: 7000,rpm
